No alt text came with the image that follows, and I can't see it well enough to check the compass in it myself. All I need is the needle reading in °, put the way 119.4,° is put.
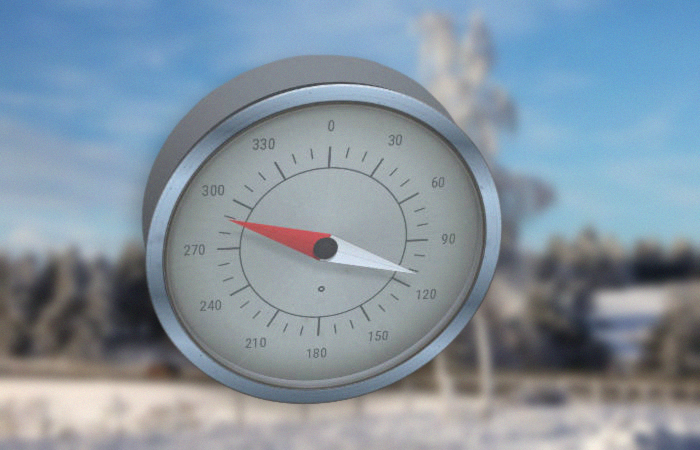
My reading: 290,°
